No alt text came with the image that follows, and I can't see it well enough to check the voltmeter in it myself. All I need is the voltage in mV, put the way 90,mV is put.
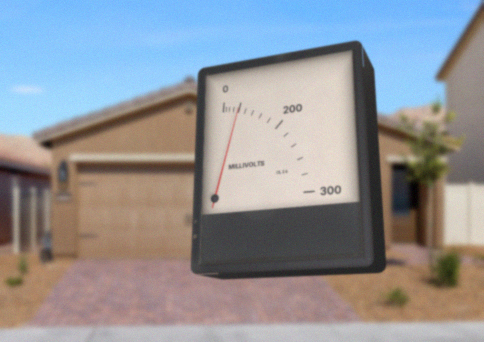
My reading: 100,mV
